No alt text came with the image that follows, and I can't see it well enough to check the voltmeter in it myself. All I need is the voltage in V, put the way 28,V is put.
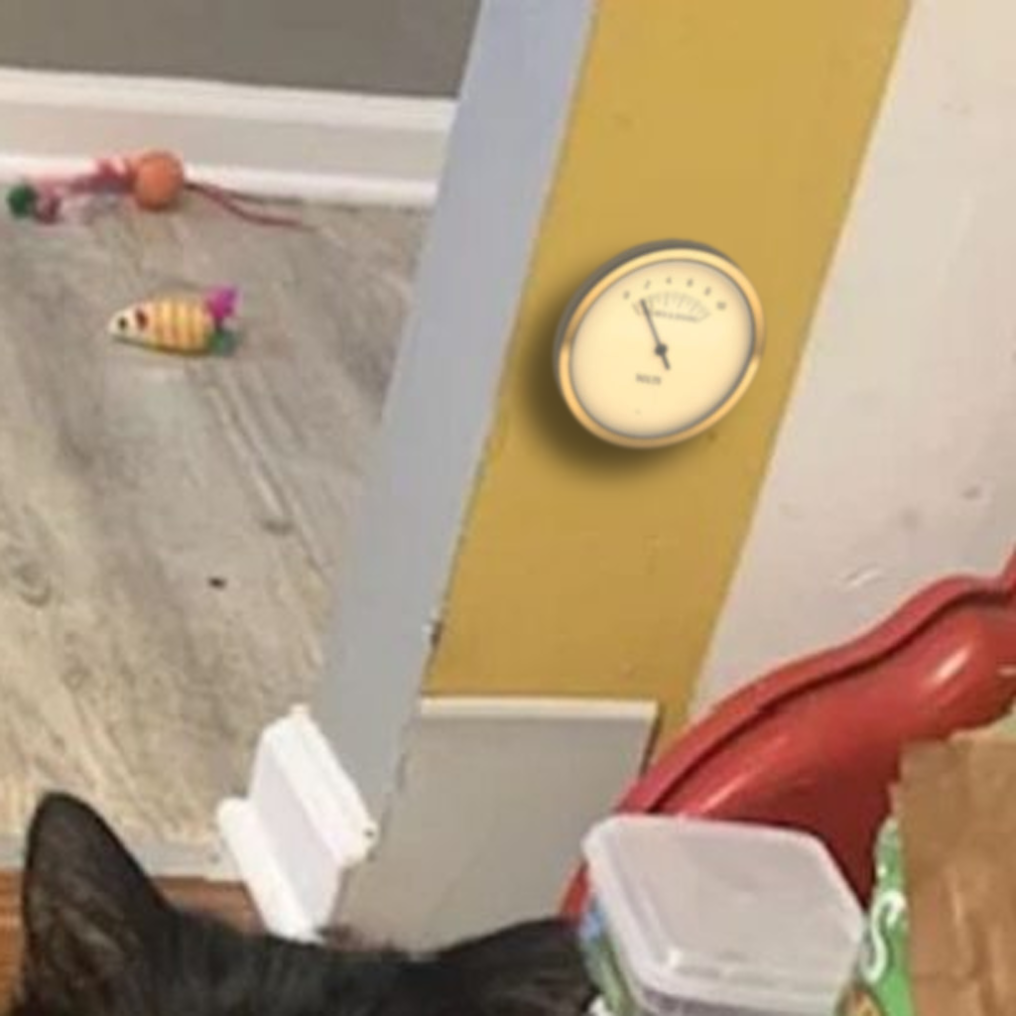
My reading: 1,V
